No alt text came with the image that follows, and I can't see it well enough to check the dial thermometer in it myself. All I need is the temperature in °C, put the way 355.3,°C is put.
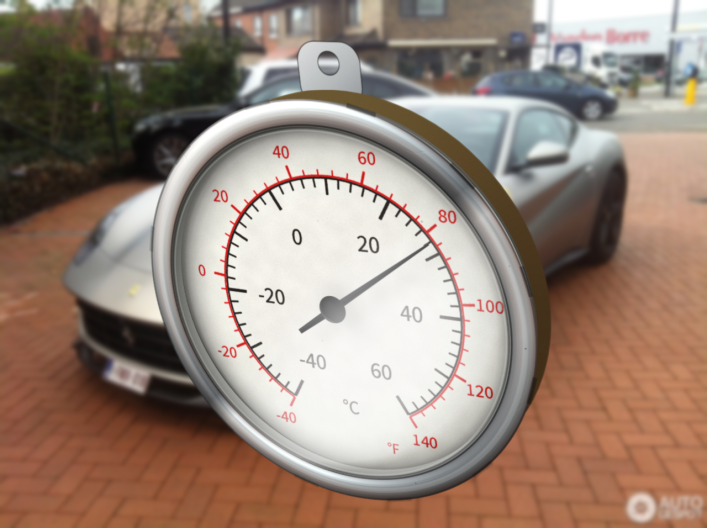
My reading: 28,°C
